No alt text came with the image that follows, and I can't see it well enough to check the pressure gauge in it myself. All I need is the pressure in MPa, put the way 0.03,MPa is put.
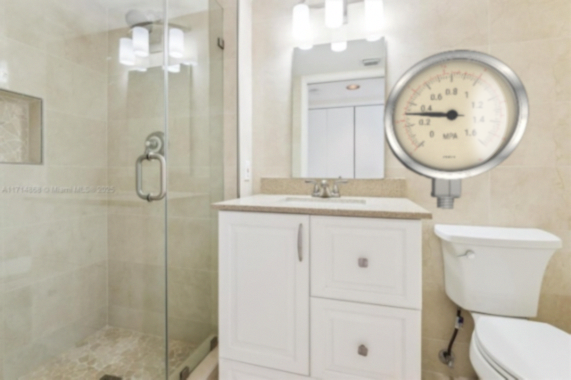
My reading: 0.3,MPa
